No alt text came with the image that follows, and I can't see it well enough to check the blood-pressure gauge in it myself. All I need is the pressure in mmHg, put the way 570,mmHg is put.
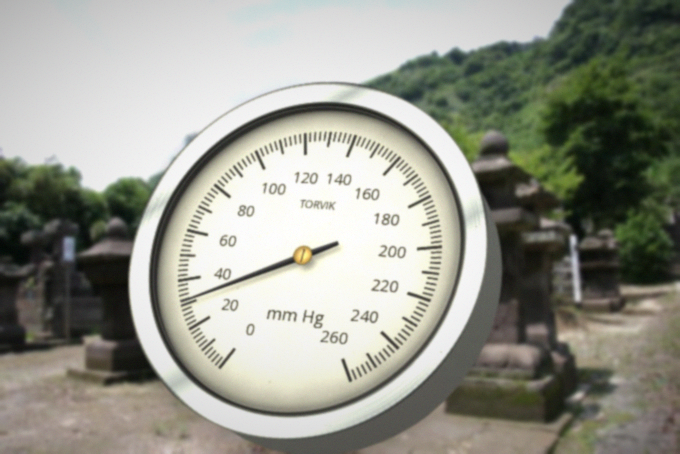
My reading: 30,mmHg
